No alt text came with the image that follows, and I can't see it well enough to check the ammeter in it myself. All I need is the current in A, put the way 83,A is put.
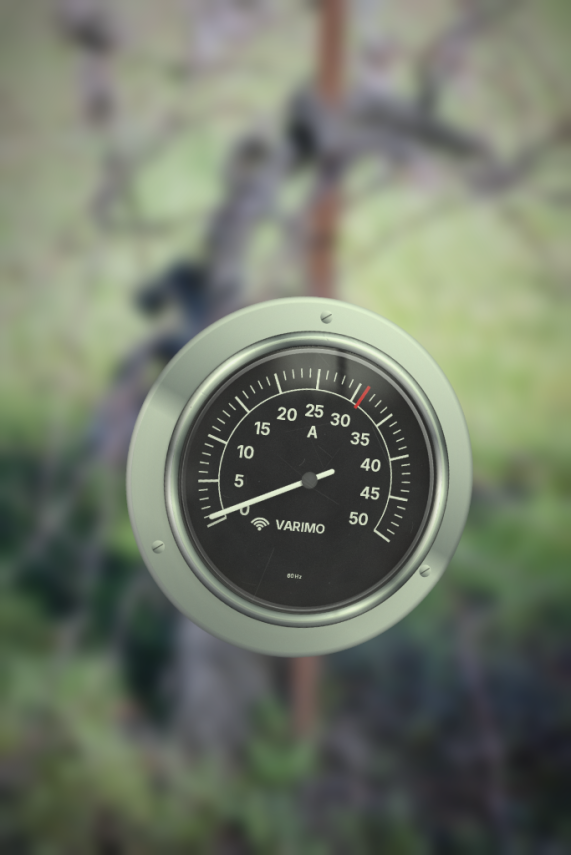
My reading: 1,A
